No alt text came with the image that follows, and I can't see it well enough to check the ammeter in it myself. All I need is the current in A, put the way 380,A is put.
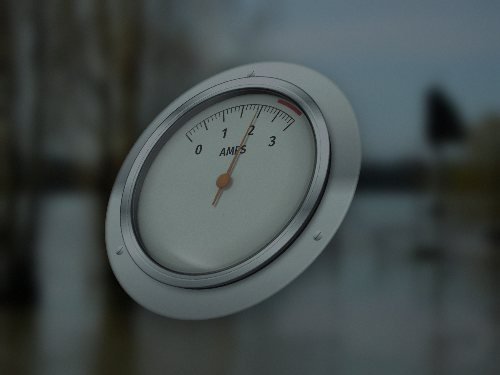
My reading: 2,A
